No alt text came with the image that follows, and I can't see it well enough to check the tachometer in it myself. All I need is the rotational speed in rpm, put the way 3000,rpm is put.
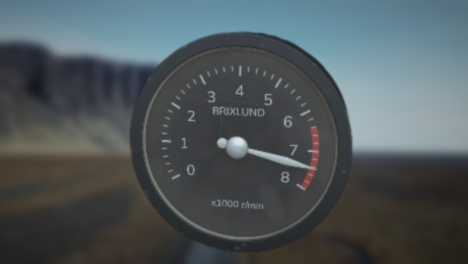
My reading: 7400,rpm
